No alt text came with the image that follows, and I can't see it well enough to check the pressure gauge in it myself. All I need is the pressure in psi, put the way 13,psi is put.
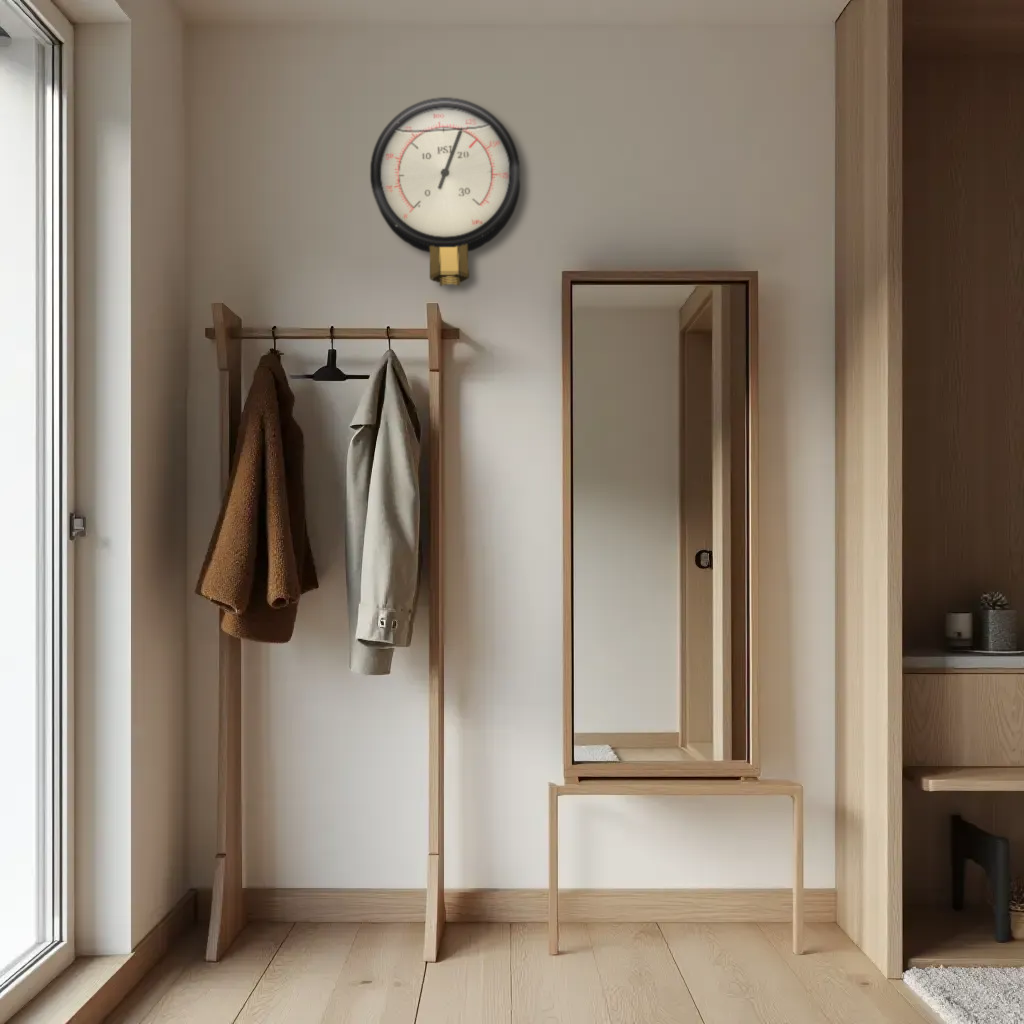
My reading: 17.5,psi
